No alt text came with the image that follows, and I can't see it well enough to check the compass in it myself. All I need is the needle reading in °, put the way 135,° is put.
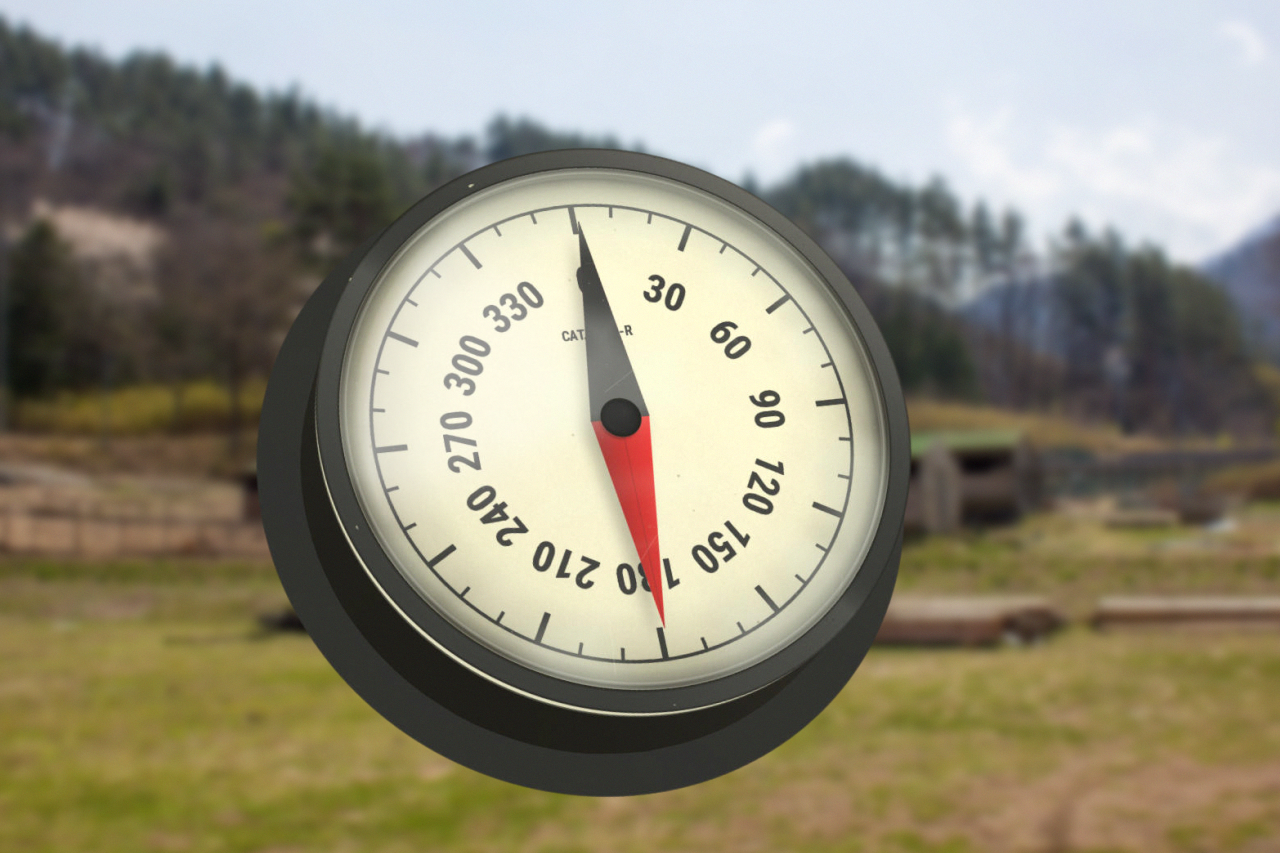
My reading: 180,°
